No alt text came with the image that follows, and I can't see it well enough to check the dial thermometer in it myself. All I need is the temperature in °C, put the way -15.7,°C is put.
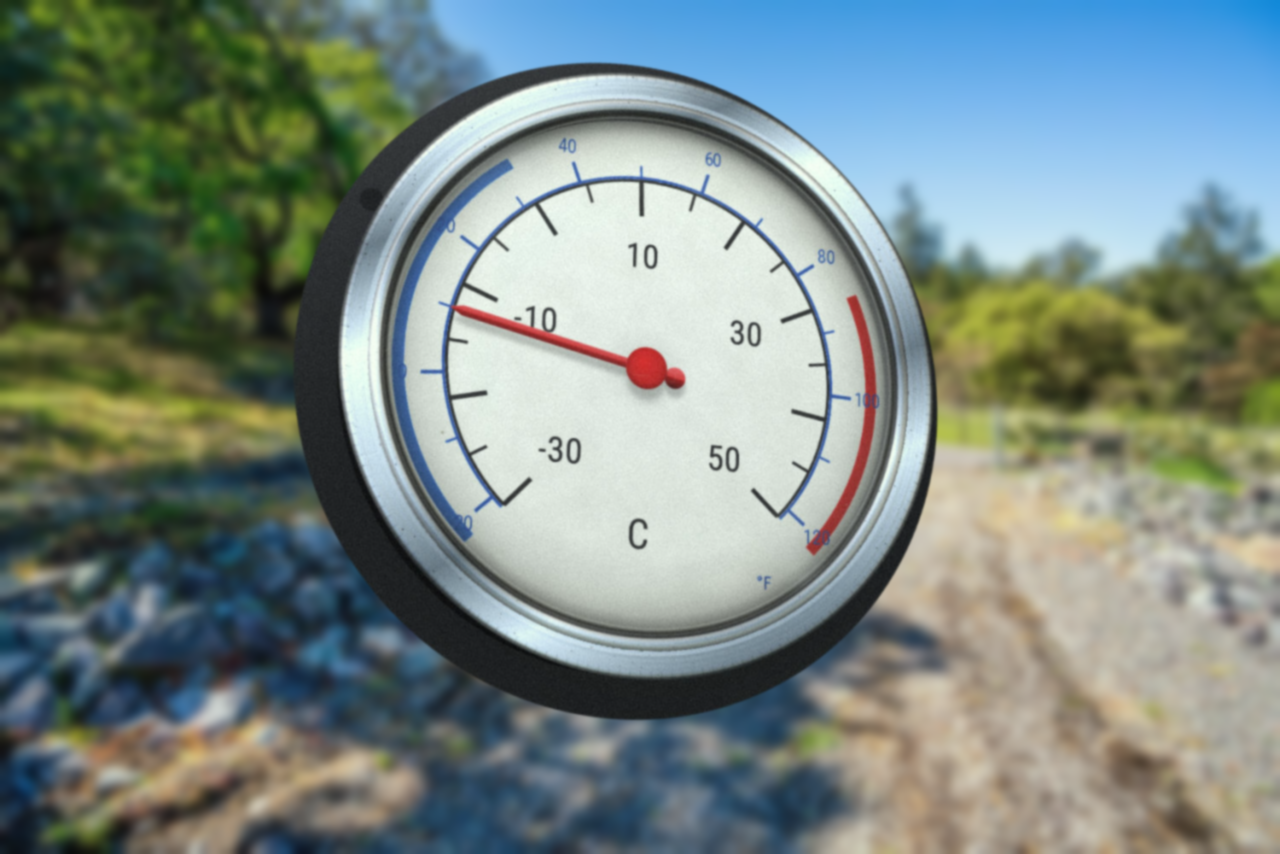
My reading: -12.5,°C
